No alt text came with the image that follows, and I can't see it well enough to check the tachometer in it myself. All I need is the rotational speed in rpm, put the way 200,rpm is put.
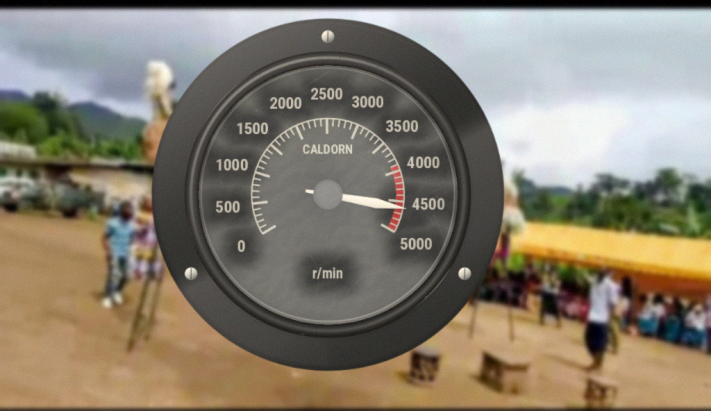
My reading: 4600,rpm
